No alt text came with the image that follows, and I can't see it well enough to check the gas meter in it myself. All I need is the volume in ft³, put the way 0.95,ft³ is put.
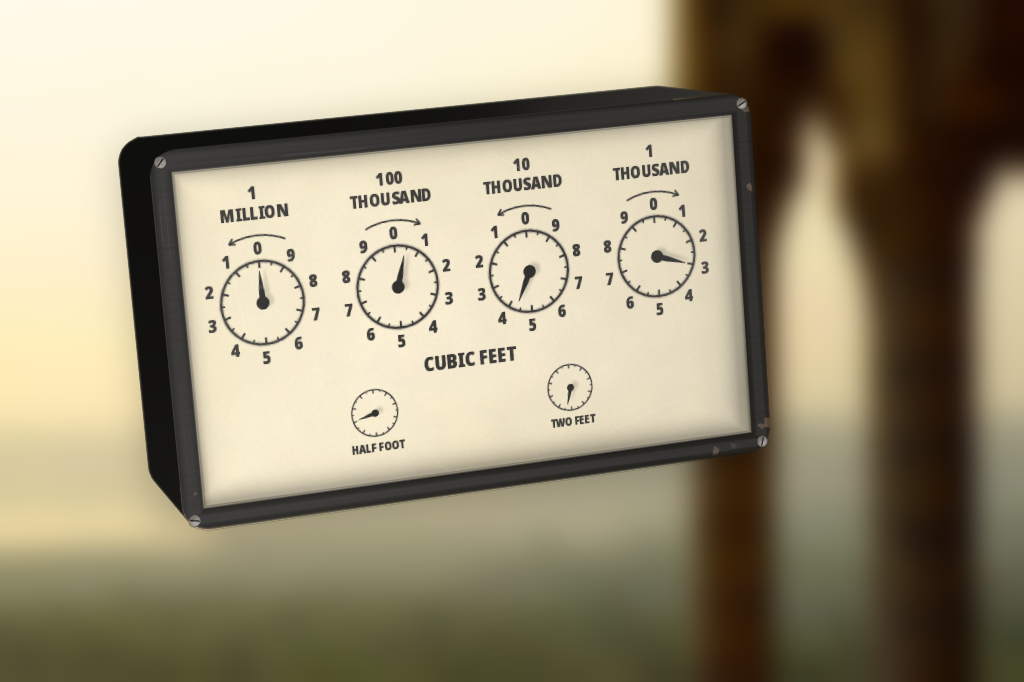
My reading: 4300,ft³
